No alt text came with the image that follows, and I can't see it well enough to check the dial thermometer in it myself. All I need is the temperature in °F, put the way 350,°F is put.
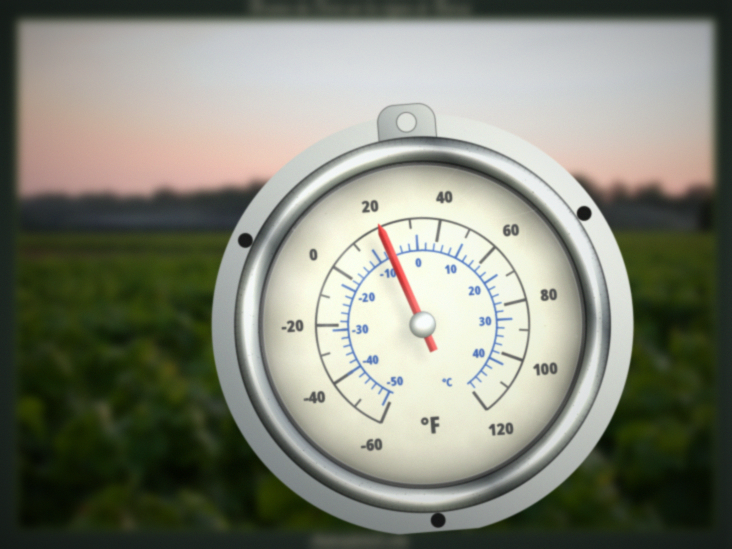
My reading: 20,°F
